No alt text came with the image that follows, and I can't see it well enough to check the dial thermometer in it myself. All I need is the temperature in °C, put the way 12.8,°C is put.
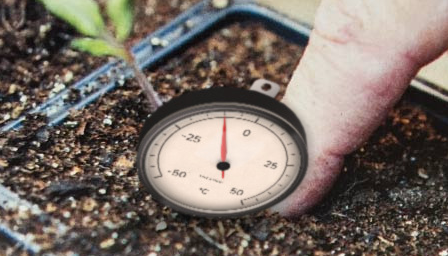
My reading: -10,°C
